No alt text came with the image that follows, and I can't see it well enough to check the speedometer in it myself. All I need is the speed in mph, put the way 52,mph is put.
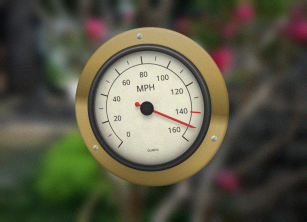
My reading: 150,mph
